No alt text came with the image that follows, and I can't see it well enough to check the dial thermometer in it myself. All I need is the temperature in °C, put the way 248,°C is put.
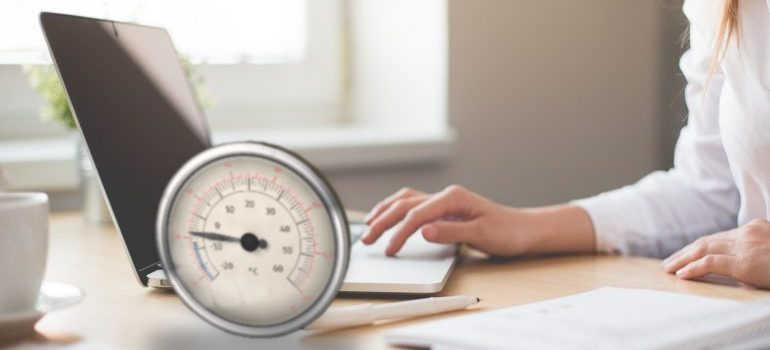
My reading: -5,°C
